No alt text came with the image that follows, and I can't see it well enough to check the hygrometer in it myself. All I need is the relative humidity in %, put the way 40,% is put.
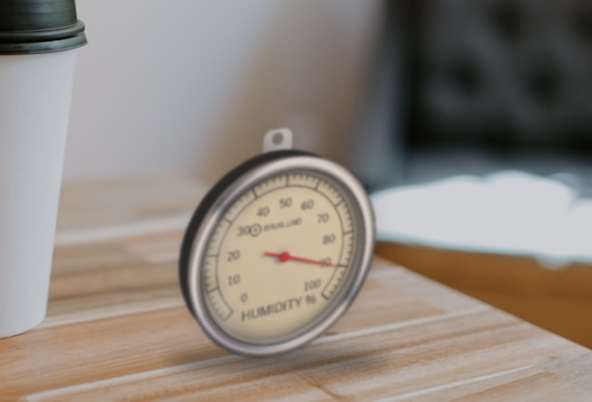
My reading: 90,%
